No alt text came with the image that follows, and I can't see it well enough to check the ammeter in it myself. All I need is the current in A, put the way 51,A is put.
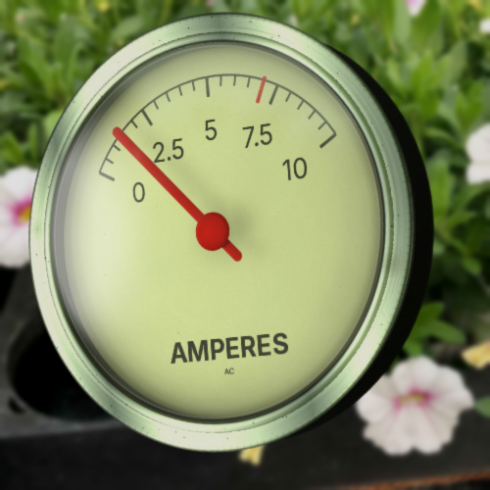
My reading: 1.5,A
